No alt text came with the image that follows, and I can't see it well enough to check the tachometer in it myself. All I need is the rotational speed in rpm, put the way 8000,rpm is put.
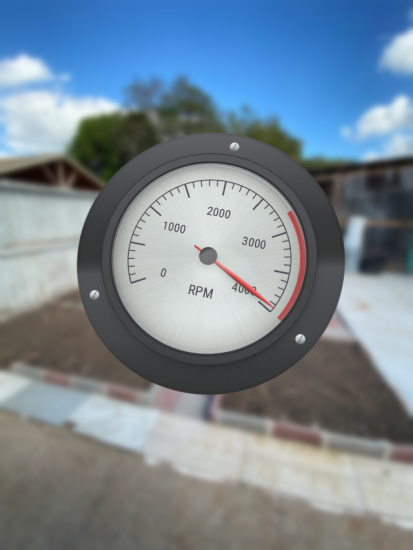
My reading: 3950,rpm
